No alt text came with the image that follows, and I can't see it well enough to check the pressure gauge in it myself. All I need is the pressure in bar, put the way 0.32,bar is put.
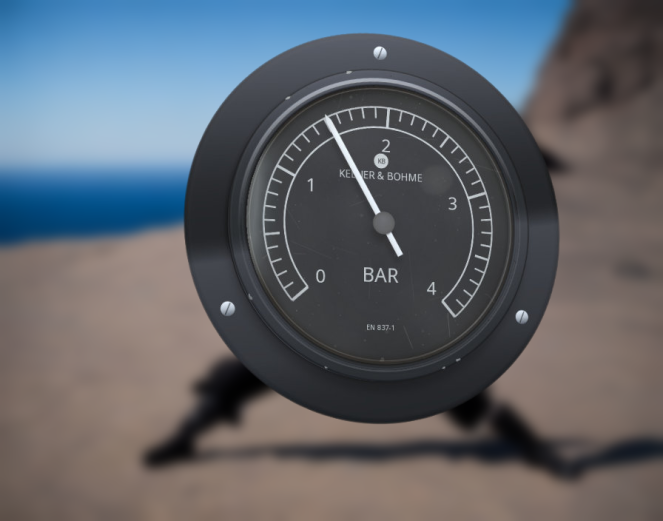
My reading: 1.5,bar
